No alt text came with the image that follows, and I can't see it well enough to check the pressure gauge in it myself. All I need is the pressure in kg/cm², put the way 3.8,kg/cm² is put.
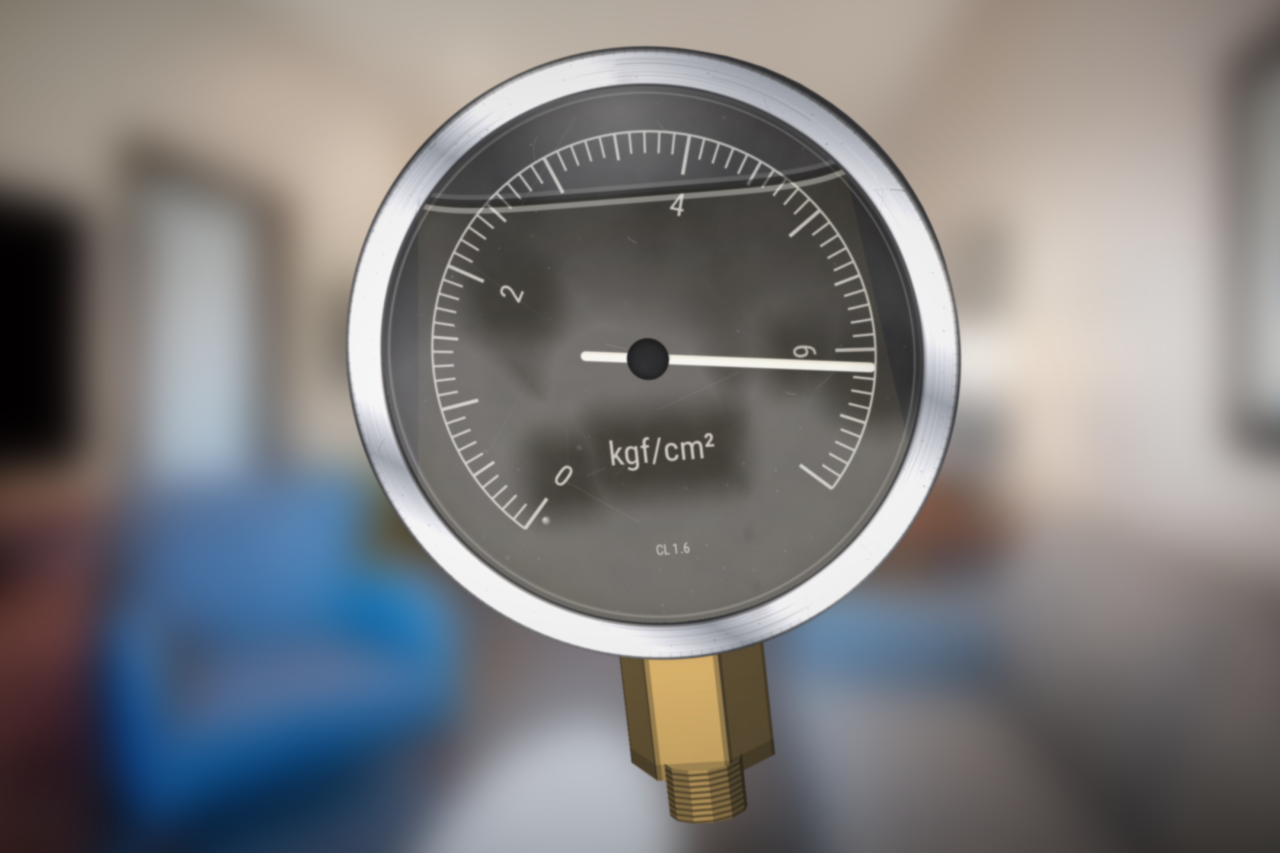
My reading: 6.1,kg/cm²
